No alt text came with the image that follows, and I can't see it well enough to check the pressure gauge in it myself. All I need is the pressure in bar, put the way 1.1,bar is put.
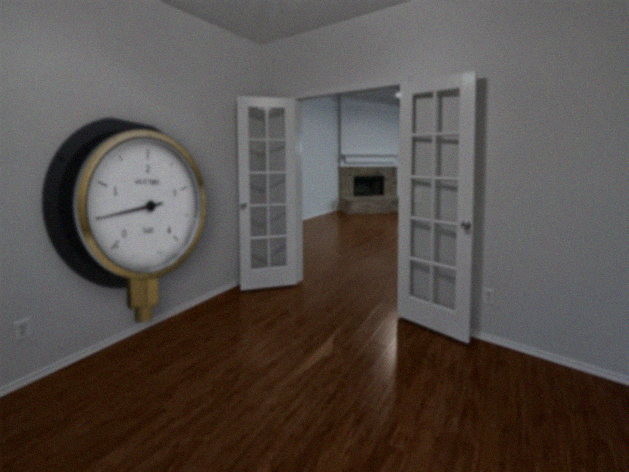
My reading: 0.5,bar
